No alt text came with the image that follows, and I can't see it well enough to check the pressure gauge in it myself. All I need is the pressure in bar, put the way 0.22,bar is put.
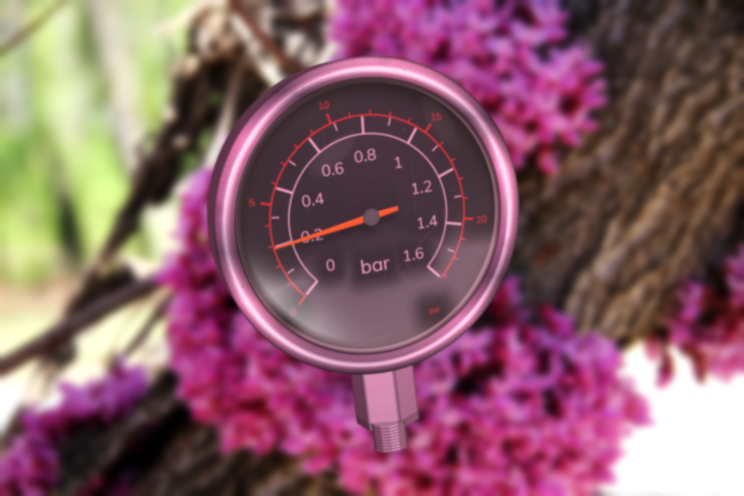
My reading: 0.2,bar
